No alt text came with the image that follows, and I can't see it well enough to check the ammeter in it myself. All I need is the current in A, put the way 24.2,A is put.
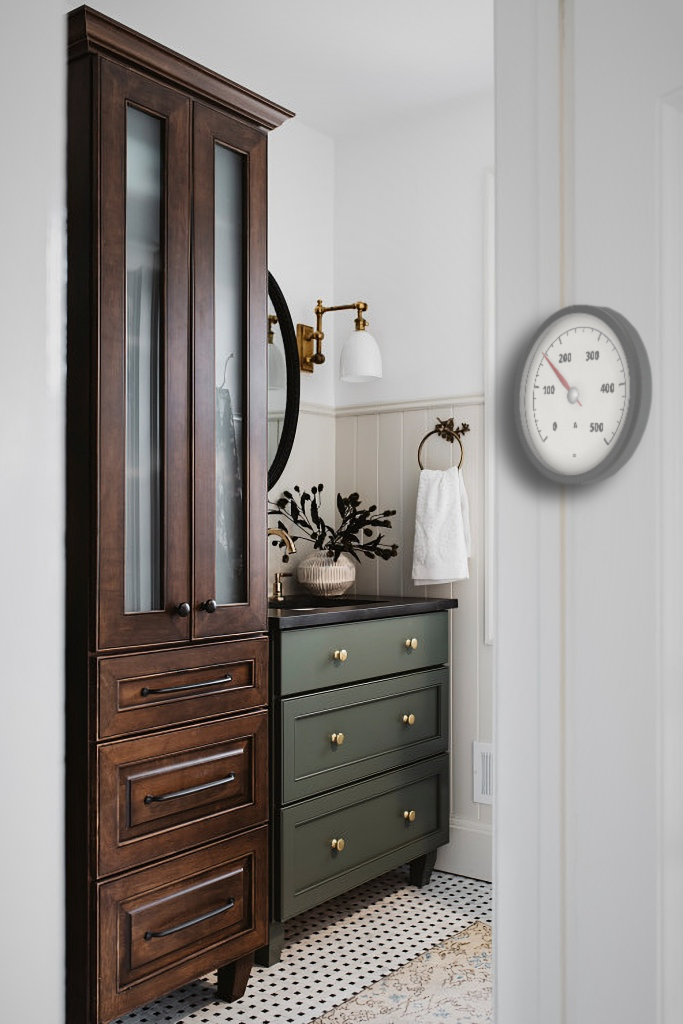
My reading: 160,A
